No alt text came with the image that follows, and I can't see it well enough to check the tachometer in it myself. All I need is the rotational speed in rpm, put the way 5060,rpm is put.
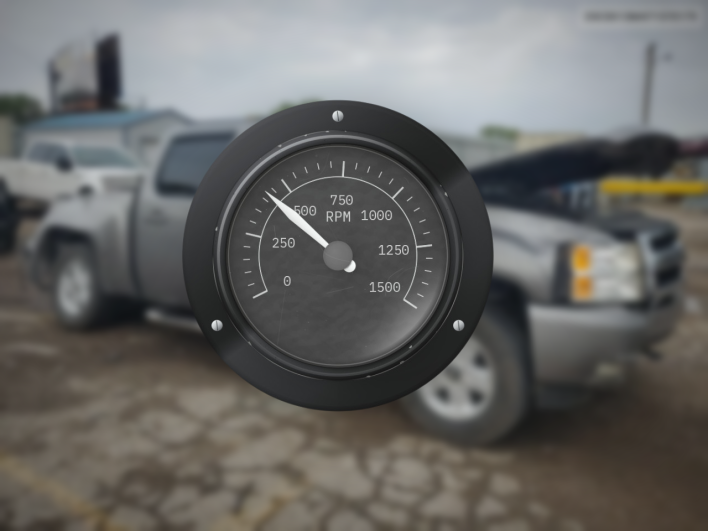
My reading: 425,rpm
